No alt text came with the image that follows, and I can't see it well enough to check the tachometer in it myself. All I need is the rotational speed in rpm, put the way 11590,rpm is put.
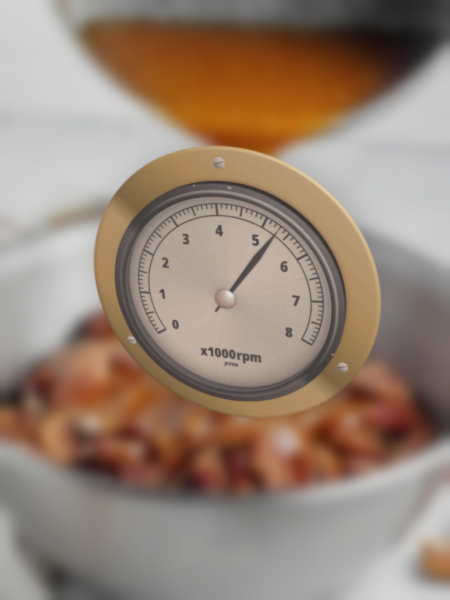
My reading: 5300,rpm
